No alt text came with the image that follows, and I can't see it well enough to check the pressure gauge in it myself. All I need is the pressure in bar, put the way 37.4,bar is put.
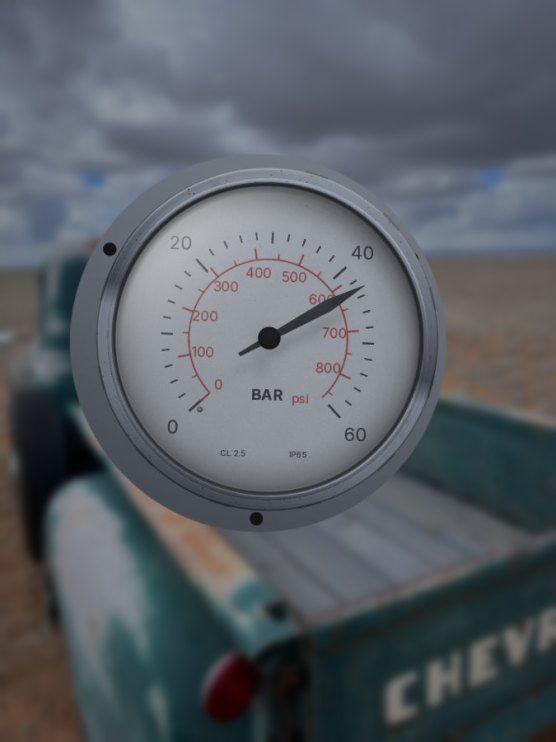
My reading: 43,bar
